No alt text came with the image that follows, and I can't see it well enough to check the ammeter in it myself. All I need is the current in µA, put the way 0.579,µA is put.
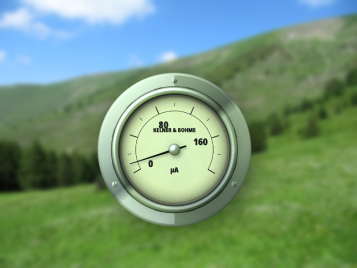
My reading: 10,µA
